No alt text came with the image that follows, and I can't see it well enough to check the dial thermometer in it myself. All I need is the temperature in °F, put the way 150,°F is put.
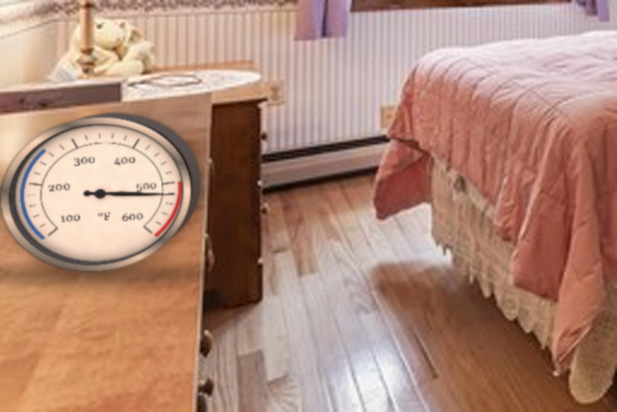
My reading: 520,°F
